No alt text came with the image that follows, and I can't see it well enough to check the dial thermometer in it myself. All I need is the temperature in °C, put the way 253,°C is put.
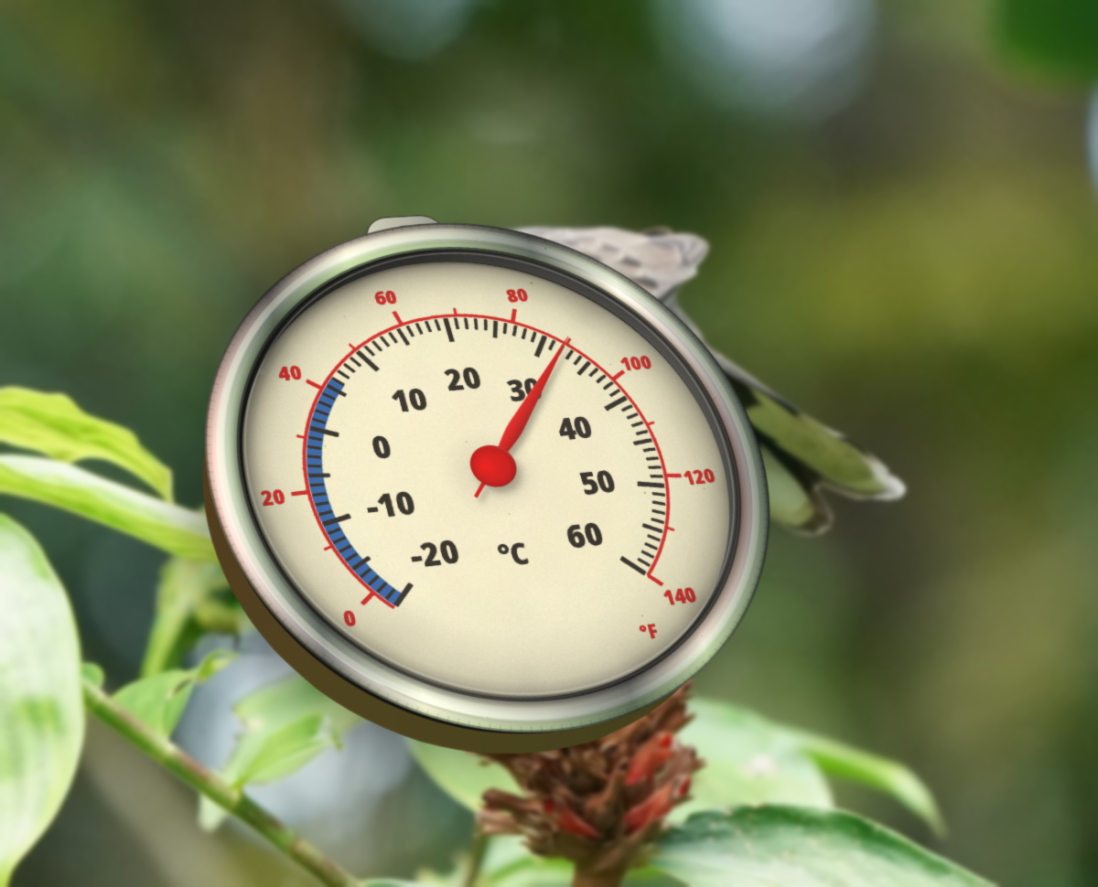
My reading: 32,°C
